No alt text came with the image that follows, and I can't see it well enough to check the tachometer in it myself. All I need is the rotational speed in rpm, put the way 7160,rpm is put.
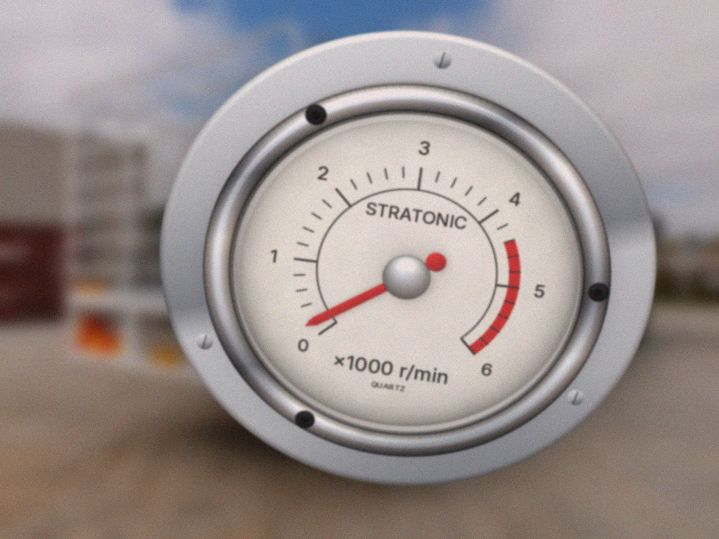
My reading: 200,rpm
